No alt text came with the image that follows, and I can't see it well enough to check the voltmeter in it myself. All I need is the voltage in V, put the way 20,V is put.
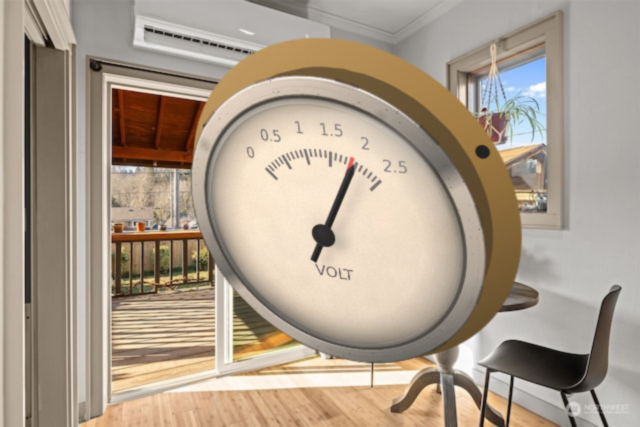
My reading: 2,V
